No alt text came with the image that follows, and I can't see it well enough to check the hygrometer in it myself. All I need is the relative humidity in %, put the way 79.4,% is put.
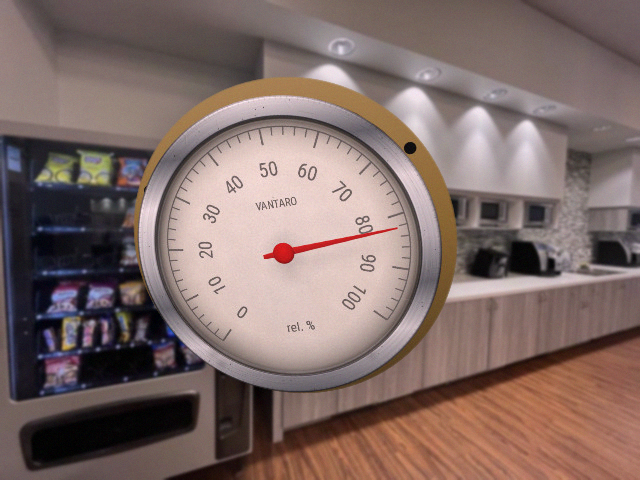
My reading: 82,%
